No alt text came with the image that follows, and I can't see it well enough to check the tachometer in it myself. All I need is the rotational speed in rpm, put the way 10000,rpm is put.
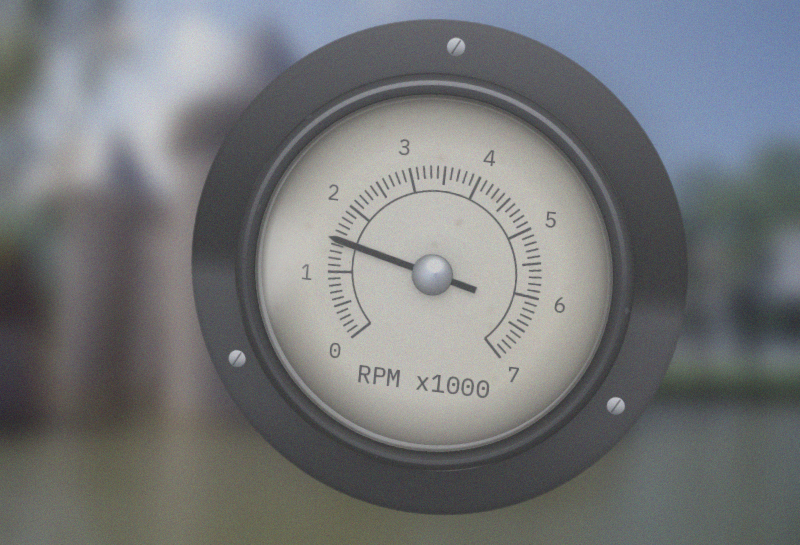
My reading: 1500,rpm
